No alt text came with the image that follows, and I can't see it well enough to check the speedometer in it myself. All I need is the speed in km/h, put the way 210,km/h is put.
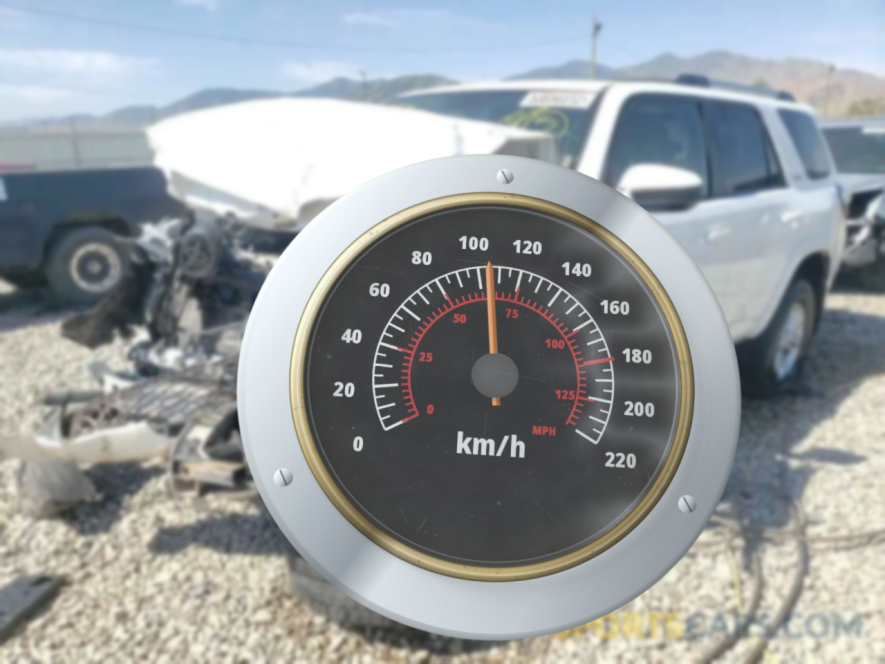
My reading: 105,km/h
